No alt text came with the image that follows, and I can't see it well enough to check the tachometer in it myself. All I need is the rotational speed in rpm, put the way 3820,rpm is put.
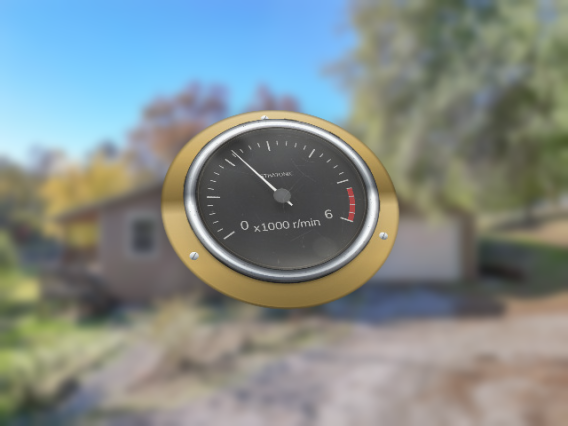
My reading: 2200,rpm
